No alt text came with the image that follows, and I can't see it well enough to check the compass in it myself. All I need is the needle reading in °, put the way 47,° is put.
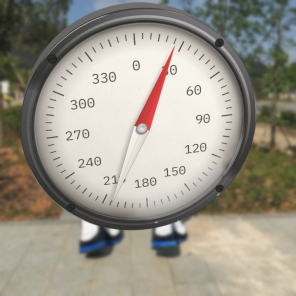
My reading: 25,°
